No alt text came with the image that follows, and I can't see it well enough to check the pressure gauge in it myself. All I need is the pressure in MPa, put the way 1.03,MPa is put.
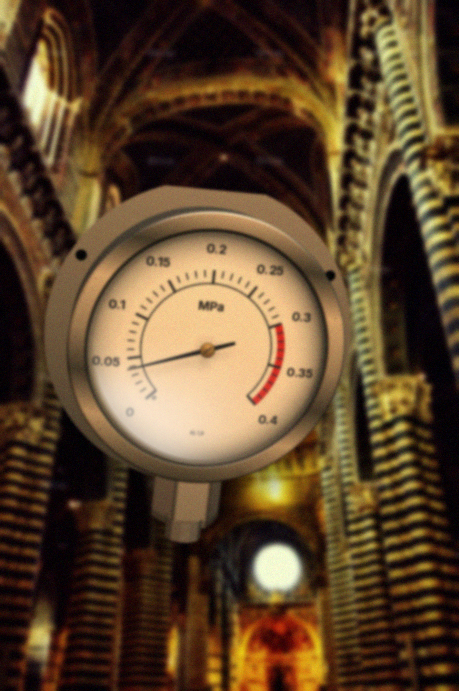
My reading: 0.04,MPa
